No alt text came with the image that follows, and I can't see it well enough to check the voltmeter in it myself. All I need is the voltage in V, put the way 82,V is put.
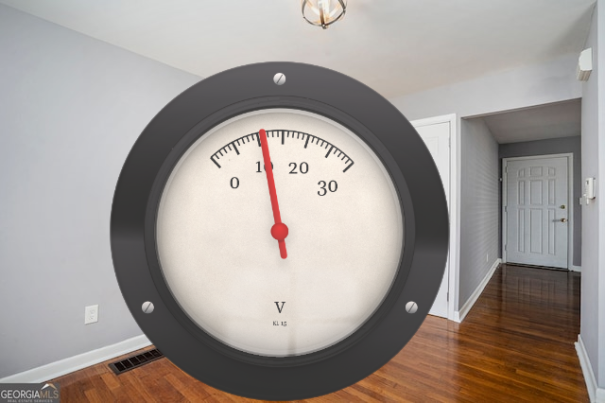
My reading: 11,V
